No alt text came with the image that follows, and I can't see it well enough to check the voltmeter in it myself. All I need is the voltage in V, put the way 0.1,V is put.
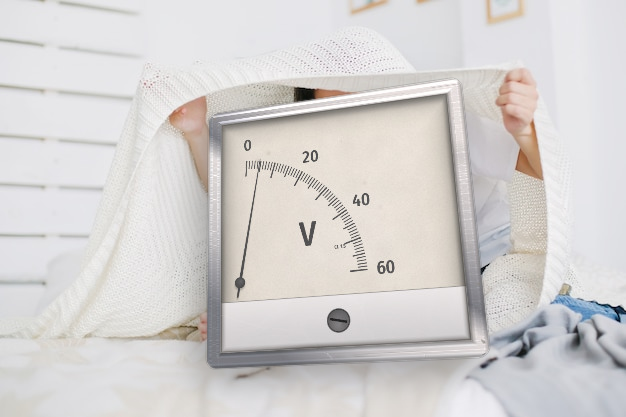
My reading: 5,V
